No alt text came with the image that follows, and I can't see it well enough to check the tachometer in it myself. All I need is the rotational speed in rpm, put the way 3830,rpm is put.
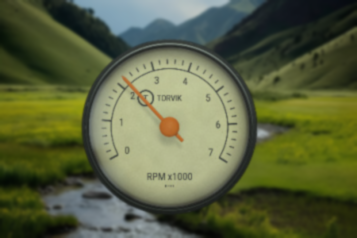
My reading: 2200,rpm
